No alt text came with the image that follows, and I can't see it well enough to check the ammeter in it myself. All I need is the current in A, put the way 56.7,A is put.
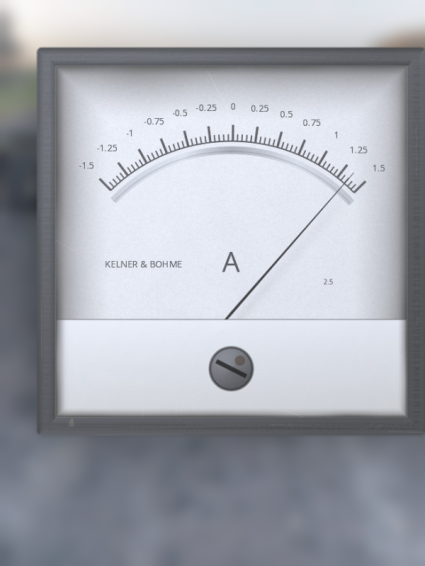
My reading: 1.35,A
